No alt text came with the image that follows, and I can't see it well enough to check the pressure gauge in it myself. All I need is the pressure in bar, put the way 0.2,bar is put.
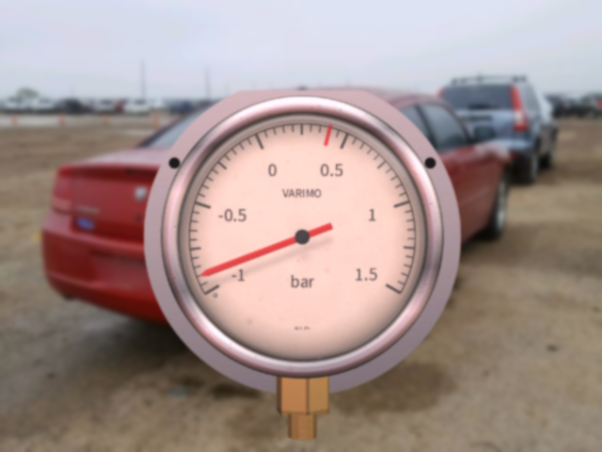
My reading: -0.9,bar
